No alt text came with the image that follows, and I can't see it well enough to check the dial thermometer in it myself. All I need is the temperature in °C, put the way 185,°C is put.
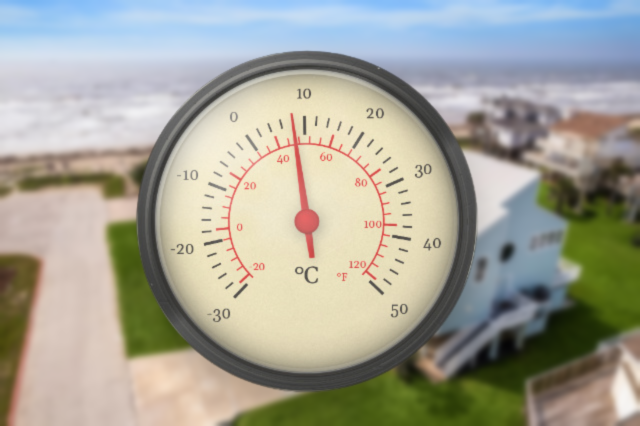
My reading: 8,°C
